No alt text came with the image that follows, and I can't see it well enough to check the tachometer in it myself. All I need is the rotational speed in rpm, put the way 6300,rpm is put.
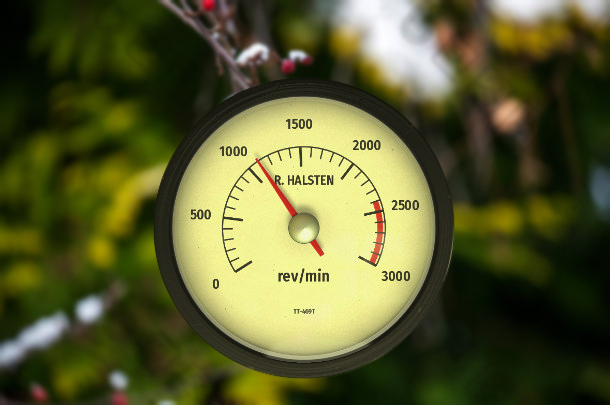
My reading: 1100,rpm
